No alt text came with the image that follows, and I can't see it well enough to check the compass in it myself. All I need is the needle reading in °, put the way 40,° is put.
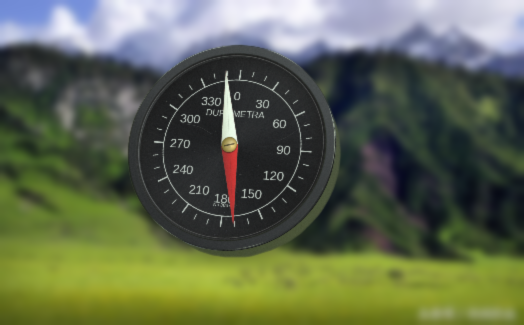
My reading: 170,°
